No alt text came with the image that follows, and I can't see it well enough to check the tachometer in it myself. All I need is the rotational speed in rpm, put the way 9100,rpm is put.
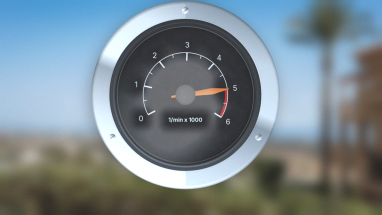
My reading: 5000,rpm
